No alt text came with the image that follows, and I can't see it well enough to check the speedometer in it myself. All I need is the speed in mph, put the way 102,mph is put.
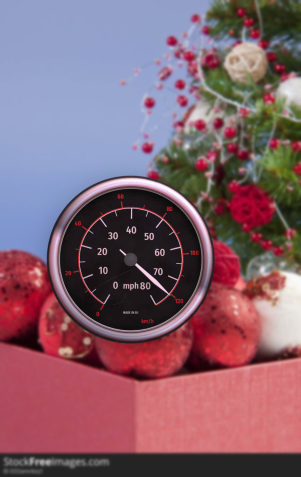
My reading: 75,mph
